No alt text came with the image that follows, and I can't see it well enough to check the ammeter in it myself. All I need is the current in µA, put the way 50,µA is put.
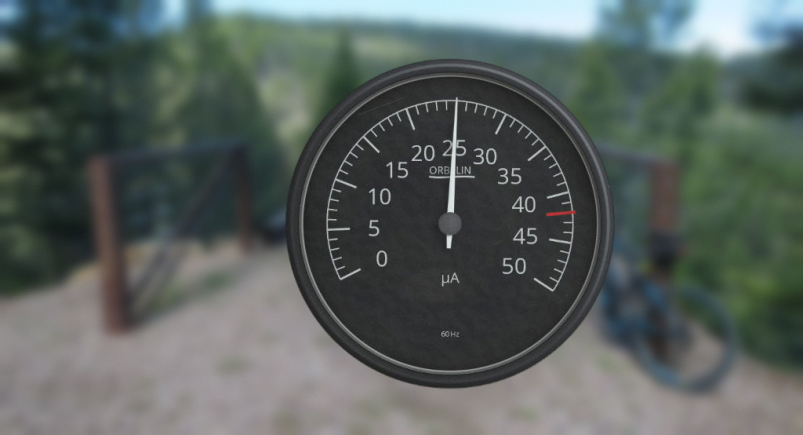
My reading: 25,µA
